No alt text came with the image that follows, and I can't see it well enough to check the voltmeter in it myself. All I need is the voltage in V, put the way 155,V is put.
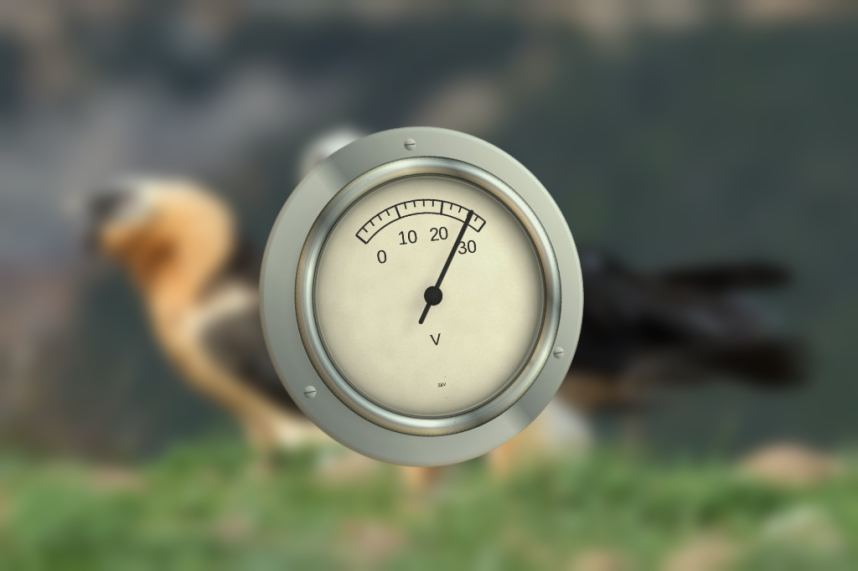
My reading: 26,V
